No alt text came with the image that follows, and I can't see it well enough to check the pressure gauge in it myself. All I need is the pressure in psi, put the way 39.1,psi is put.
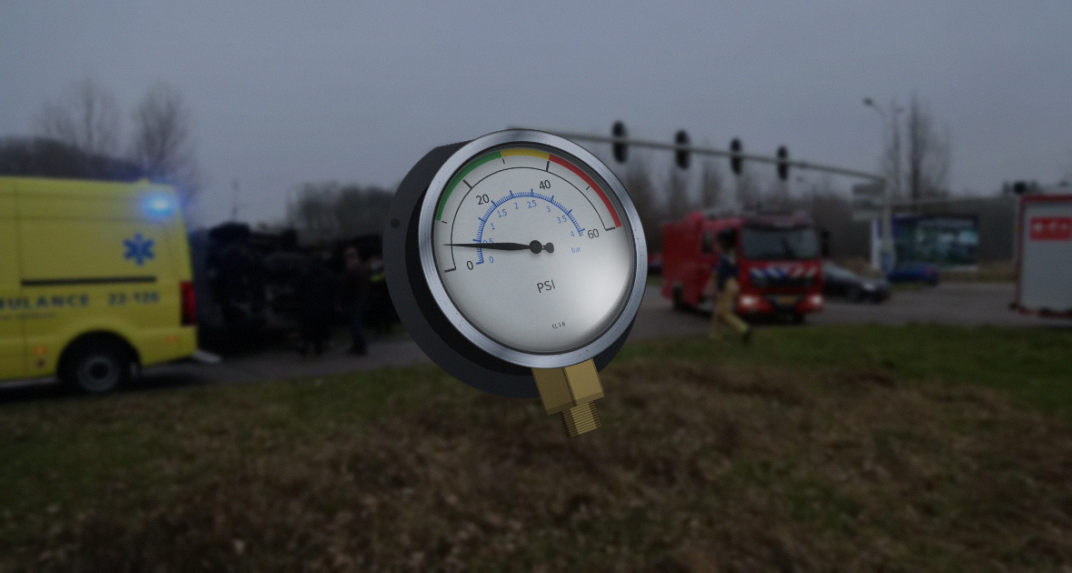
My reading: 5,psi
